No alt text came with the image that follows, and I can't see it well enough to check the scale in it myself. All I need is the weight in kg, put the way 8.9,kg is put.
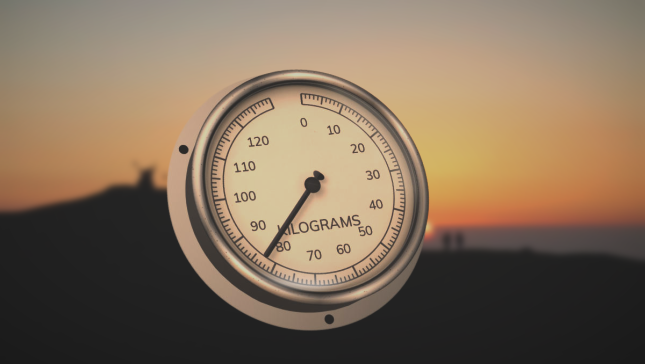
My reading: 83,kg
